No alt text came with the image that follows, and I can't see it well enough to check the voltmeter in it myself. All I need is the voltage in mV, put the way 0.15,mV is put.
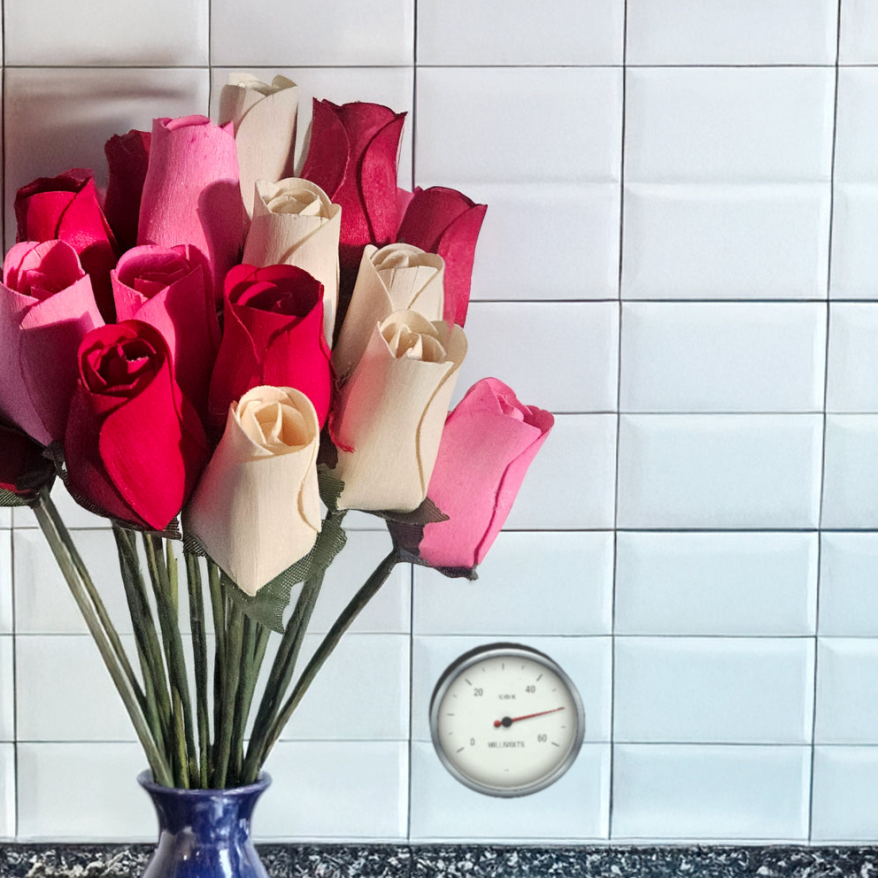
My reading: 50,mV
